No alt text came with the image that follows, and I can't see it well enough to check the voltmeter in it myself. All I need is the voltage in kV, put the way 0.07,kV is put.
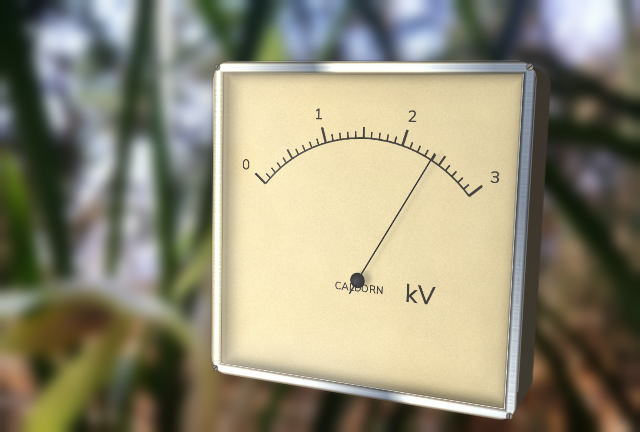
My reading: 2.4,kV
